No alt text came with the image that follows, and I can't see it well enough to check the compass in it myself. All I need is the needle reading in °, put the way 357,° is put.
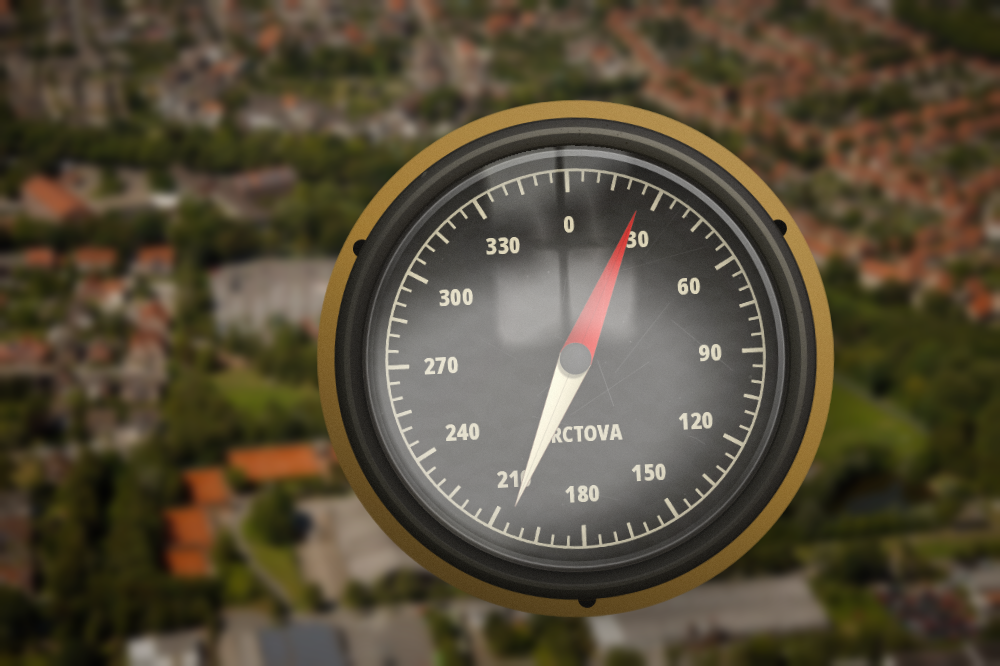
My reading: 25,°
